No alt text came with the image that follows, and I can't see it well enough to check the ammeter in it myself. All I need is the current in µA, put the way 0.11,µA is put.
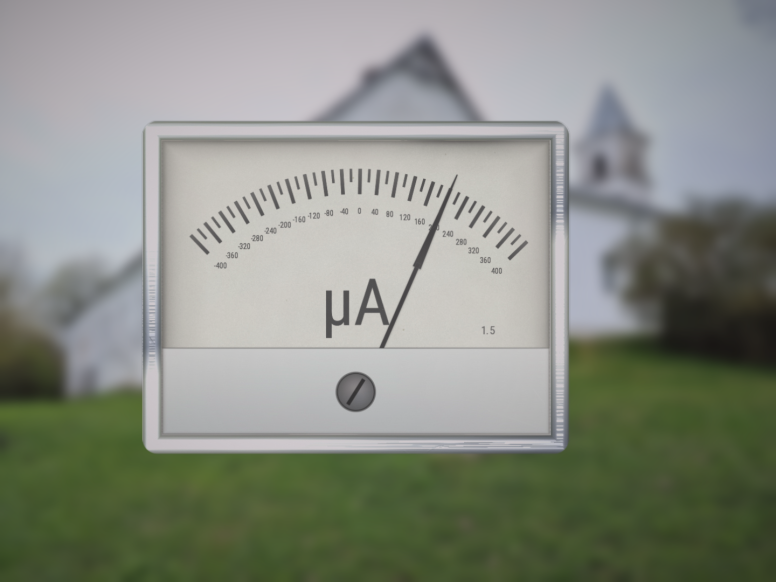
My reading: 200,µA
